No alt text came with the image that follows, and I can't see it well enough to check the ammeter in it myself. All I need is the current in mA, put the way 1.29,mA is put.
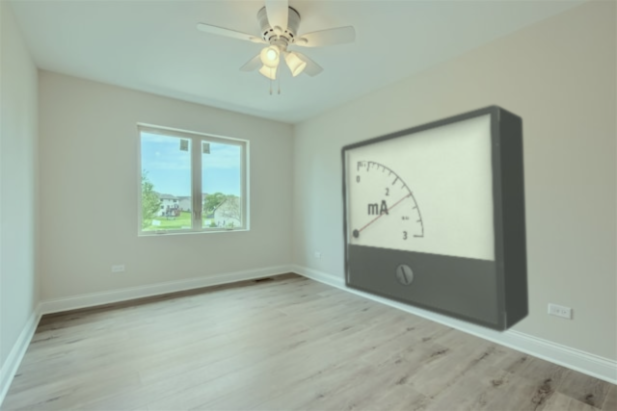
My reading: 2.4,mA
